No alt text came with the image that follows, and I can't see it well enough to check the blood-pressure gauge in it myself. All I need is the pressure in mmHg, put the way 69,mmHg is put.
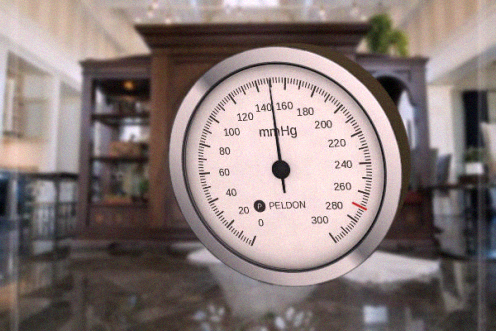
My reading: 150,mmHg
